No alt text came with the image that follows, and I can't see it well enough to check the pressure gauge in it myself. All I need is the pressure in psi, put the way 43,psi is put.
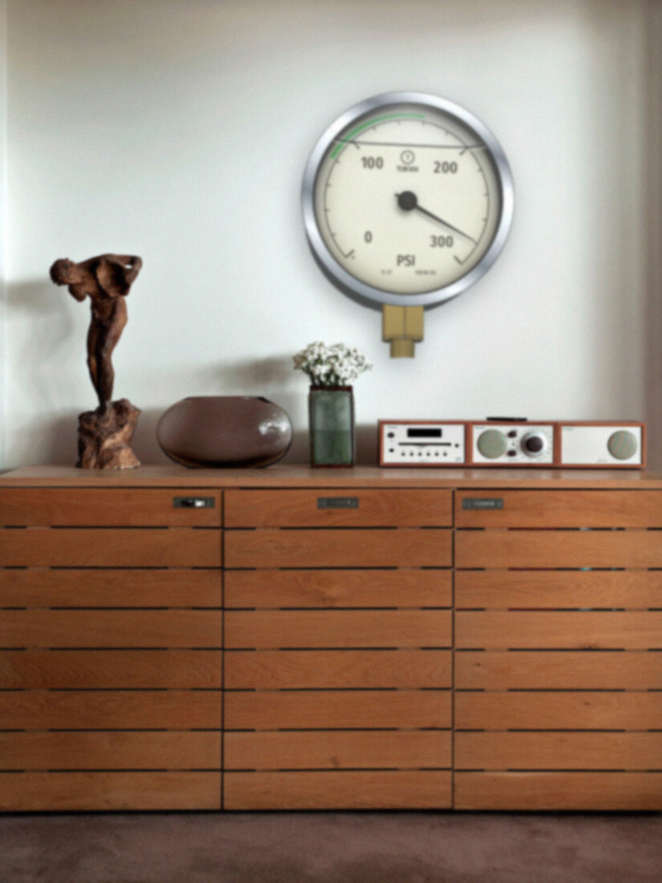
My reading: 280,psi
